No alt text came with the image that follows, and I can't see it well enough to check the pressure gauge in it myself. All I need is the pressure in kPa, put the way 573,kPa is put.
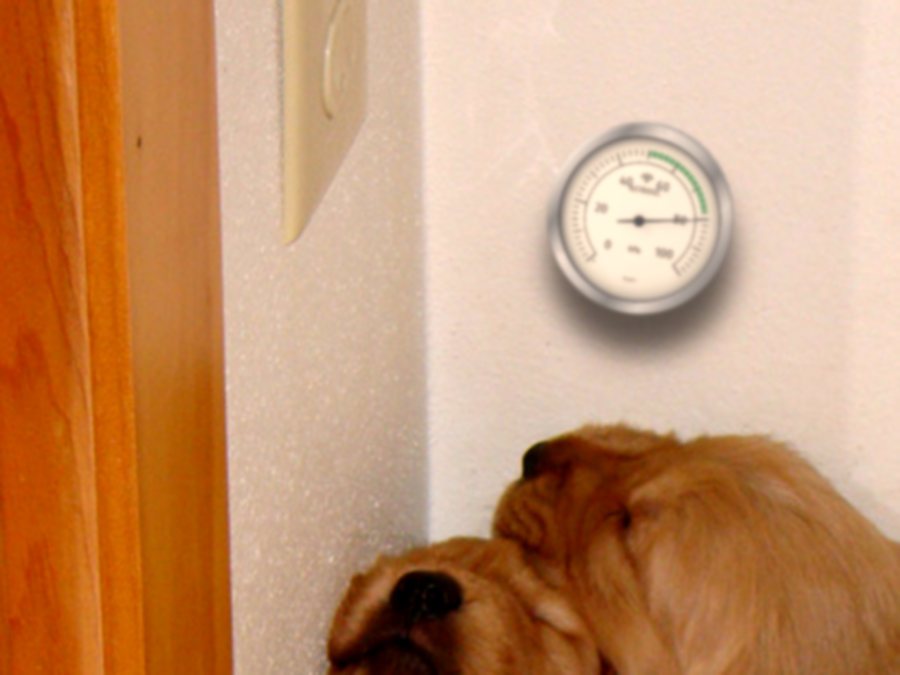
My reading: 80,kPa
